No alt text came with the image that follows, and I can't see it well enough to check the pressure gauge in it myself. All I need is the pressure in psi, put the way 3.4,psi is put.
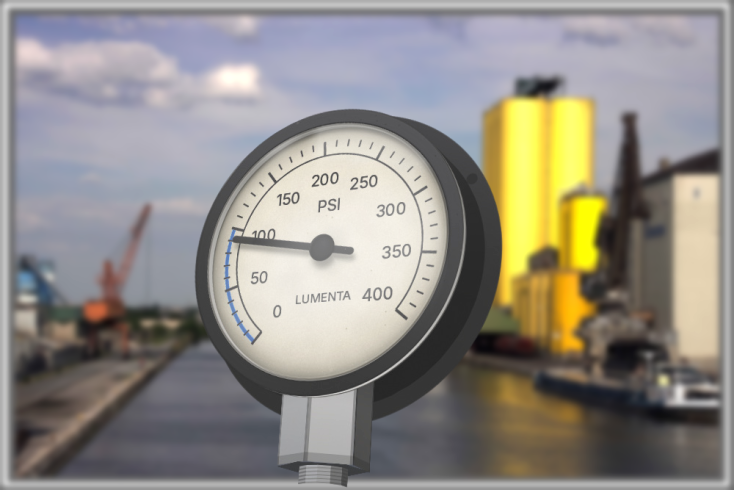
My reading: 90,psi
